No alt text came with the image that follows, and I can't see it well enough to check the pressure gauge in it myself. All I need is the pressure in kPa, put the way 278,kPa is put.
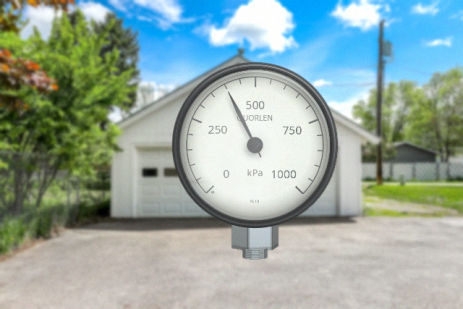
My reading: 400,kPa
